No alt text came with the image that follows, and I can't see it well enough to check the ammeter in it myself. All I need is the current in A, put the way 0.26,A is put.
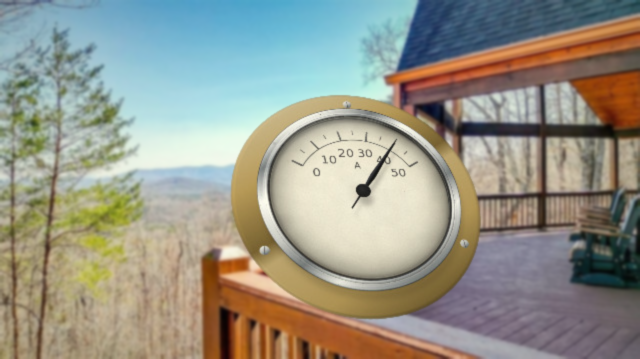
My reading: 40,A
